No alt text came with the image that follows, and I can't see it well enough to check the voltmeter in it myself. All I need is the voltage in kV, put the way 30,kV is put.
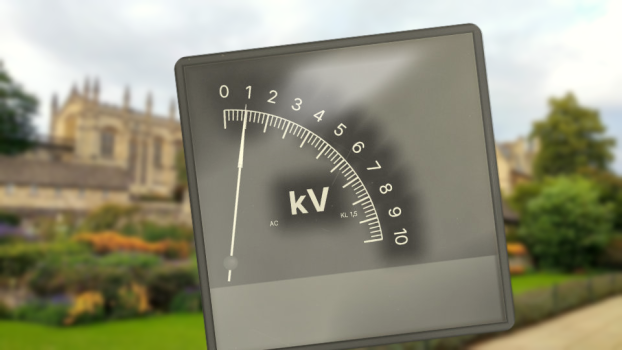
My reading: 1,kV
